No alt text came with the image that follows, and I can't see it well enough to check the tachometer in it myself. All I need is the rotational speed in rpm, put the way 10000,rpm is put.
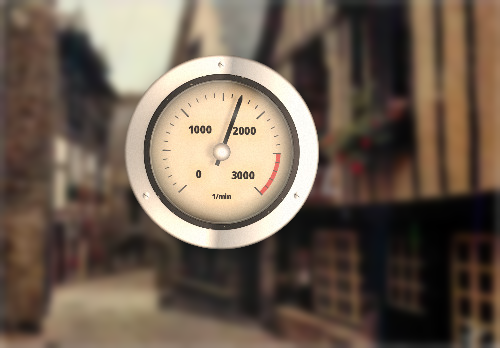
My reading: 1700,rpm
